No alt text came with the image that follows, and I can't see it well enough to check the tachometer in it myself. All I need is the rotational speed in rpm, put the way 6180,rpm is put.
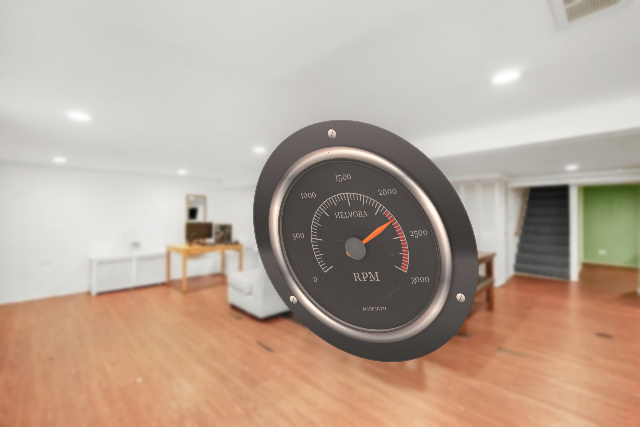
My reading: 2250,rpm
